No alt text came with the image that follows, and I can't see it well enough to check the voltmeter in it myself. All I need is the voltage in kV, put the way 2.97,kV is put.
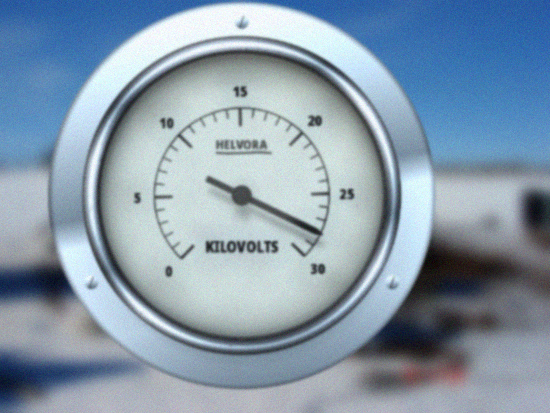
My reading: 28,kV
